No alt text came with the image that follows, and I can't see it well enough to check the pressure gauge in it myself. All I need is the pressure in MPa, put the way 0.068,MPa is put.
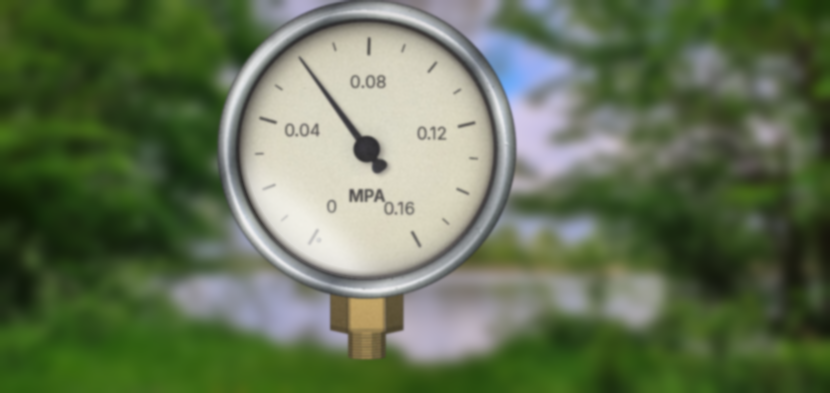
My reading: 0.06,MPa
